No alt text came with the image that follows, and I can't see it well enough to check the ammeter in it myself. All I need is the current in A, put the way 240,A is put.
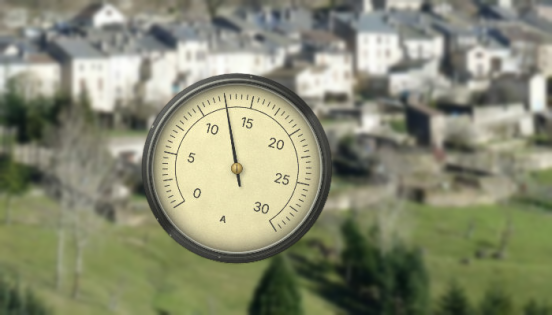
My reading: 12.5,A
